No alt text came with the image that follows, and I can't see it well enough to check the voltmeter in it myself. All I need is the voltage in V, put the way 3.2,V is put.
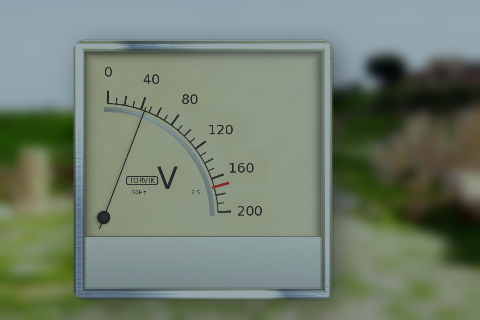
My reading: 45,V
